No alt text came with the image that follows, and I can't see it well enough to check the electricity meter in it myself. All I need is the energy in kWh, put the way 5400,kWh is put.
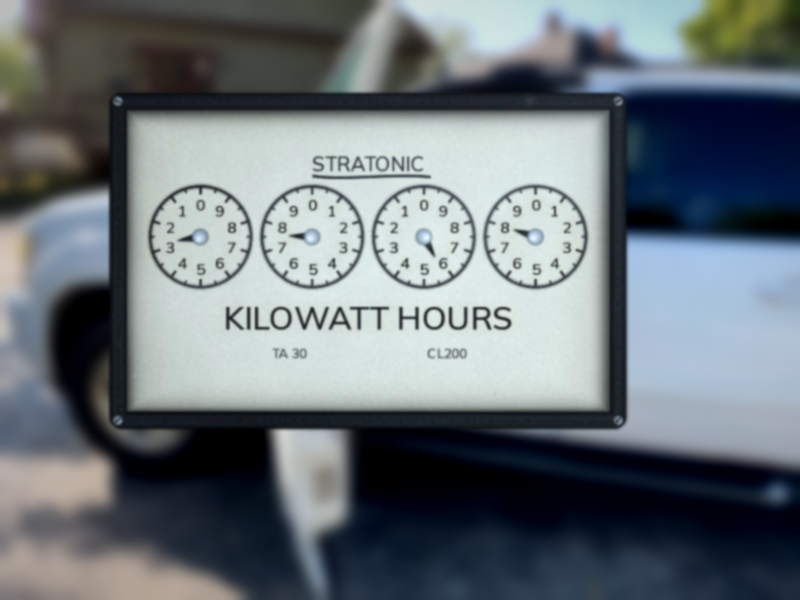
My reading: 2758,kWh
